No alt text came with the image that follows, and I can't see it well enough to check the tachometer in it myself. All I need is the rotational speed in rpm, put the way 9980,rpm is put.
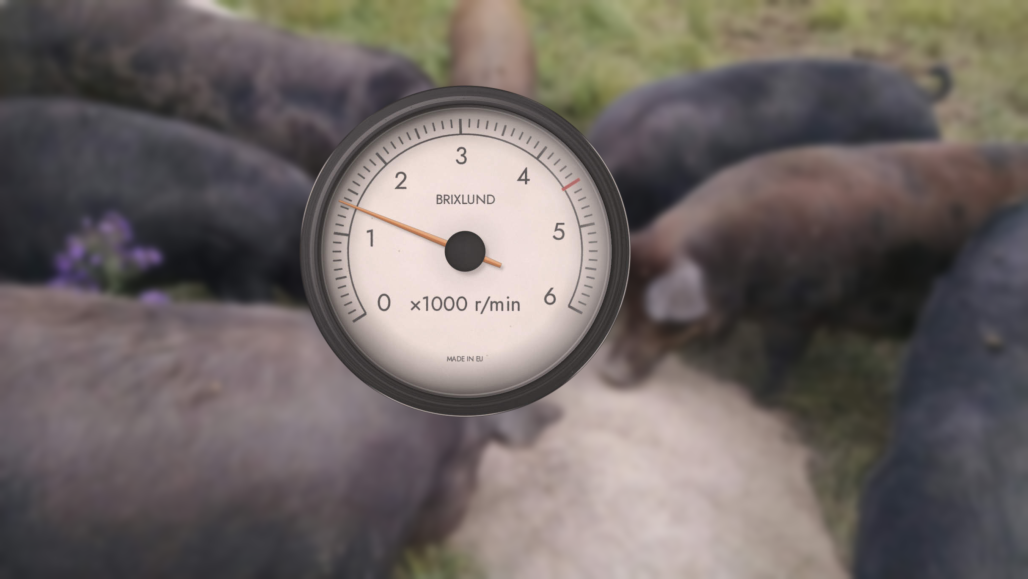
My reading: 1350,rpm
